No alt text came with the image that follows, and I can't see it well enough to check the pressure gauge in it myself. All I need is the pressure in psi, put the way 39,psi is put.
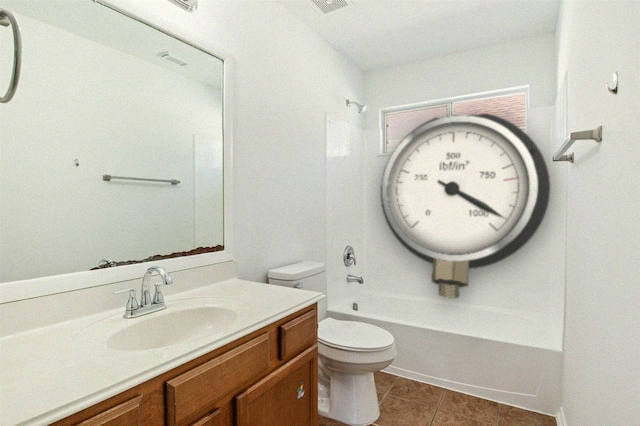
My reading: 950,psi
